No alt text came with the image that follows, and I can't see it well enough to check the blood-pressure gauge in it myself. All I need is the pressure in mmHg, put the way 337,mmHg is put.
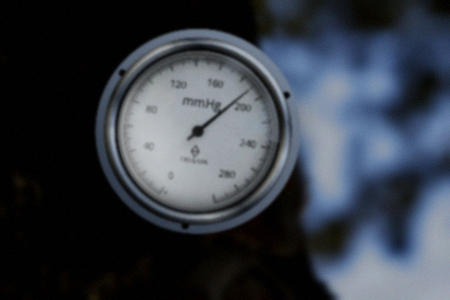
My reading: 190,mmHg
